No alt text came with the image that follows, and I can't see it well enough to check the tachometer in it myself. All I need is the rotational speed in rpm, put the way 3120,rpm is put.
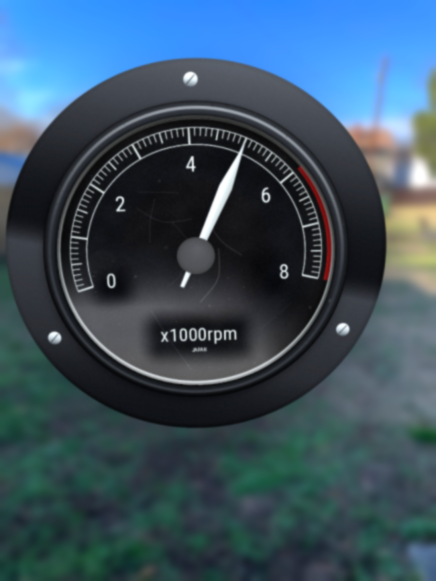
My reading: 5000,rpm
